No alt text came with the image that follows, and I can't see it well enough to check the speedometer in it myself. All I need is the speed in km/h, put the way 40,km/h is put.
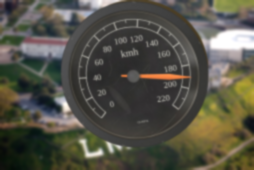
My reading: 190,km/h
